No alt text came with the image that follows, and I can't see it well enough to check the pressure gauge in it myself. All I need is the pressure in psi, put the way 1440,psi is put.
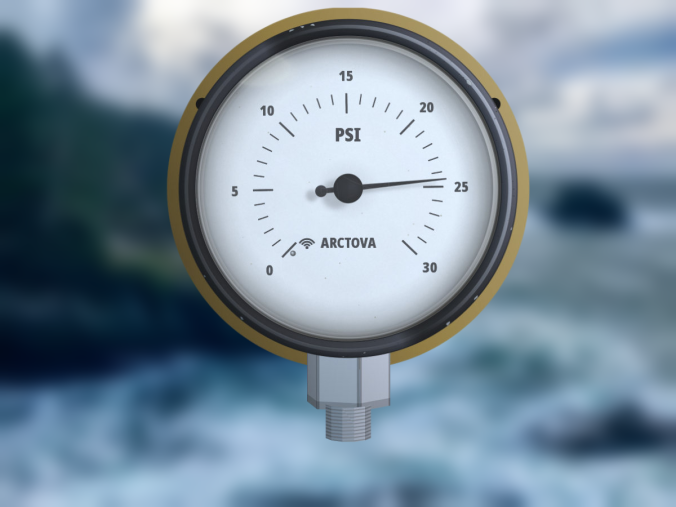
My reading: 24.5,psi
